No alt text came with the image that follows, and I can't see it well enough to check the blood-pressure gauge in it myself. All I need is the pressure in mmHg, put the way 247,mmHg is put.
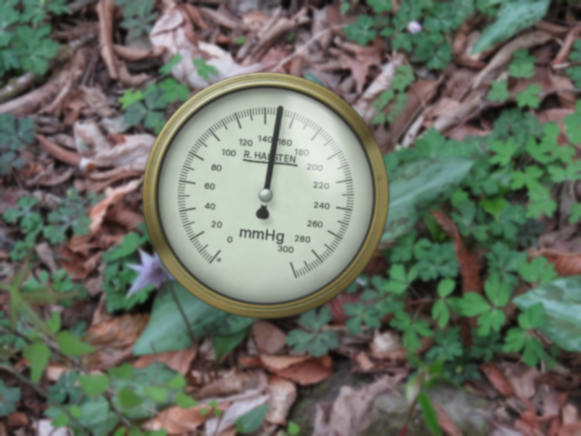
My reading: 150,mmHg
